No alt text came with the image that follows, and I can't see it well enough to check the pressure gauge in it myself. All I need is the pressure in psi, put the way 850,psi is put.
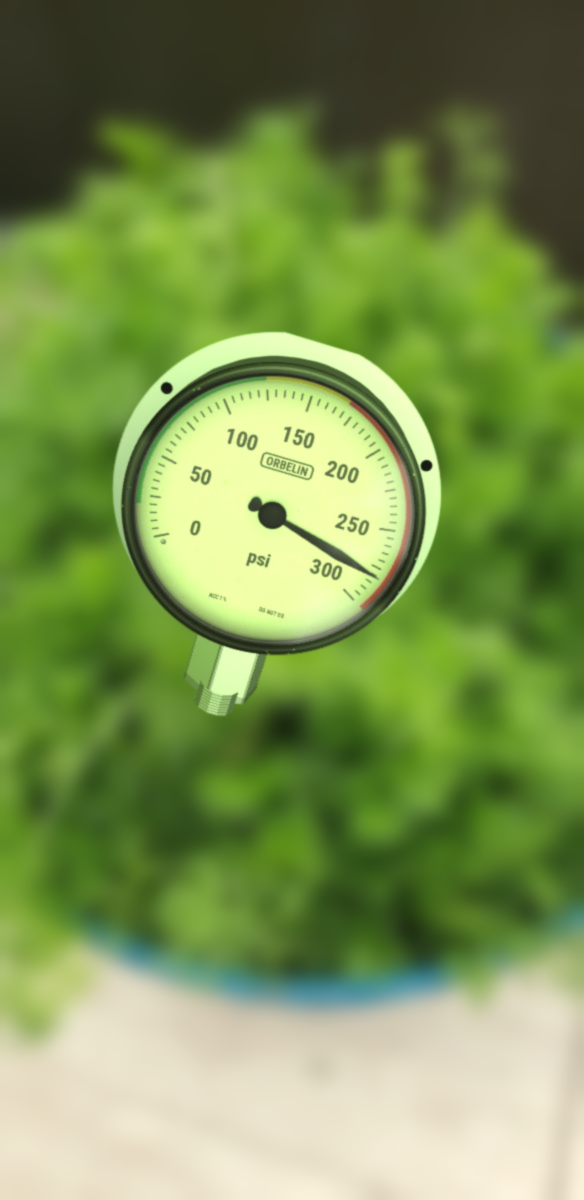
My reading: 280,psi
